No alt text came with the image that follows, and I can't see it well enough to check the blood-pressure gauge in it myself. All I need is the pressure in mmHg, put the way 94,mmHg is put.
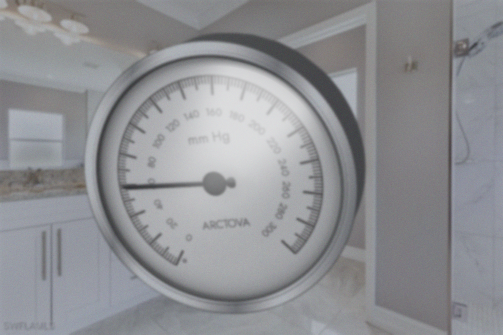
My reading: 60,mmHg
